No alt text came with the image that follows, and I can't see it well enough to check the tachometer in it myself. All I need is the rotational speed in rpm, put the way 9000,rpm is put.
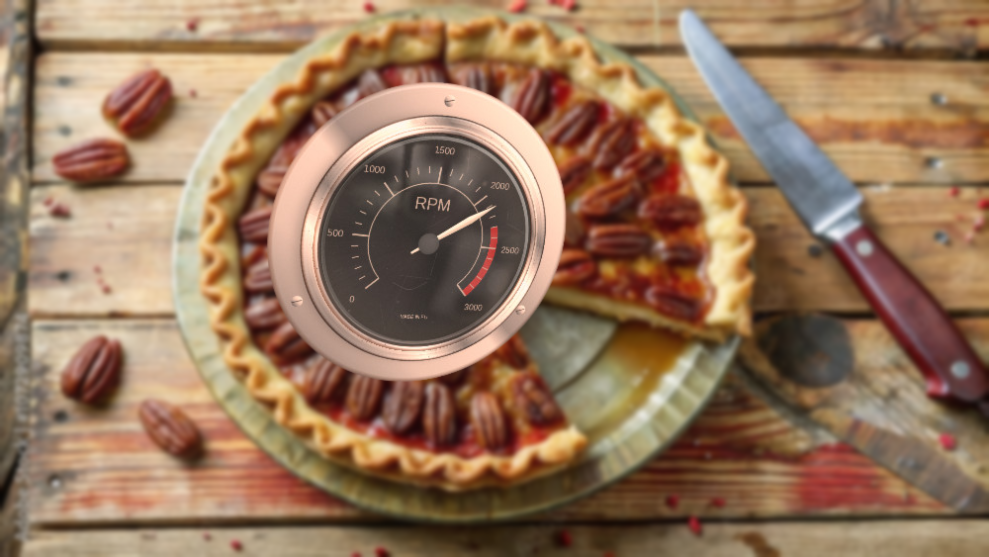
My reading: 2100,rpm
